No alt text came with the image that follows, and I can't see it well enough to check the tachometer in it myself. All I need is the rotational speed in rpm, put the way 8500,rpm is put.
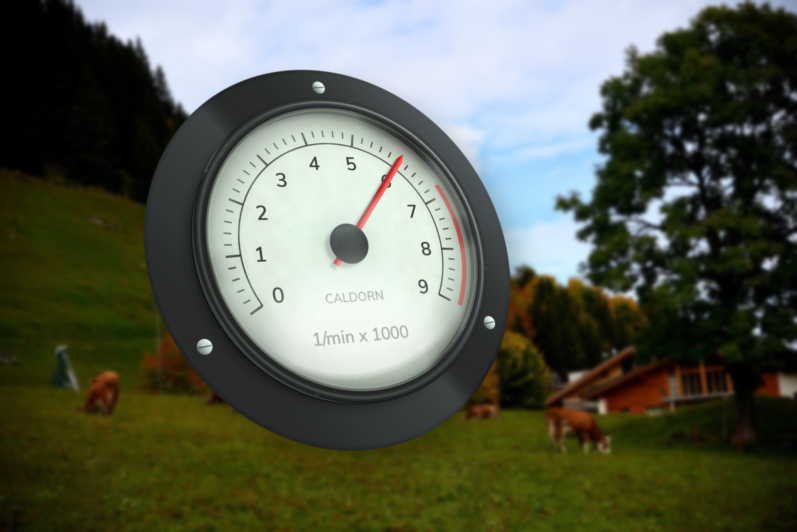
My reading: 6000,rpm
